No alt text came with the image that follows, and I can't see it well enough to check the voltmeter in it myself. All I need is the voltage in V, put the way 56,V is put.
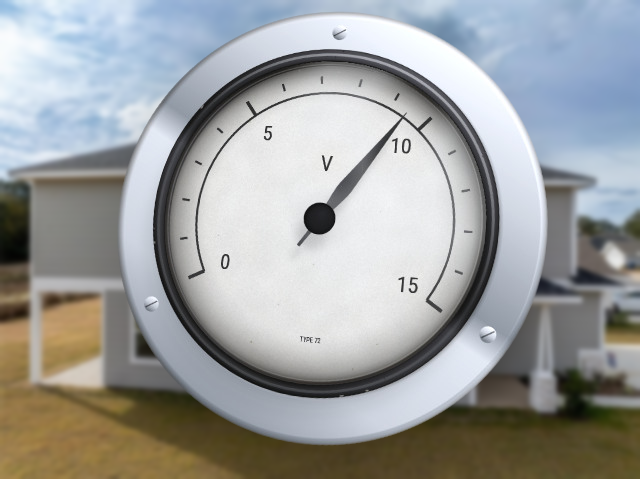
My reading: 9.5,V
